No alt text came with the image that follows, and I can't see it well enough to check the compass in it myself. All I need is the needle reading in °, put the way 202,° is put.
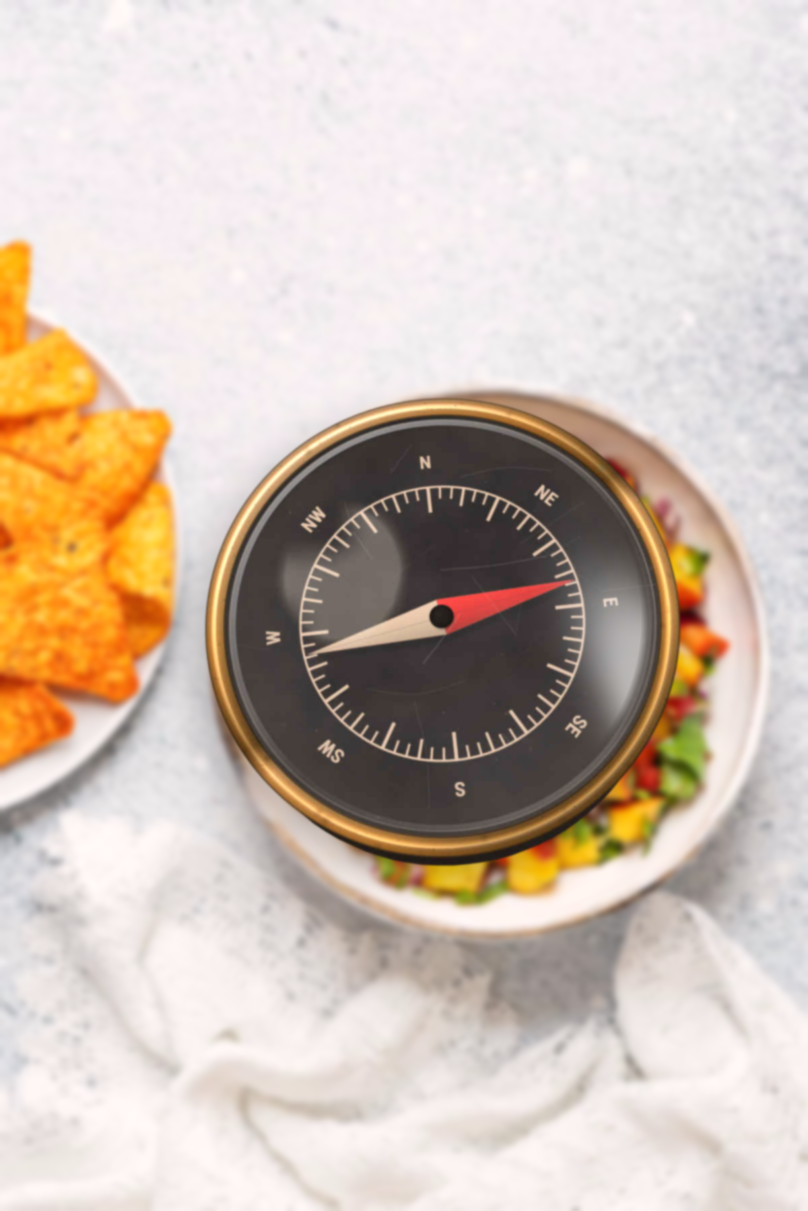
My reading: 80,°
